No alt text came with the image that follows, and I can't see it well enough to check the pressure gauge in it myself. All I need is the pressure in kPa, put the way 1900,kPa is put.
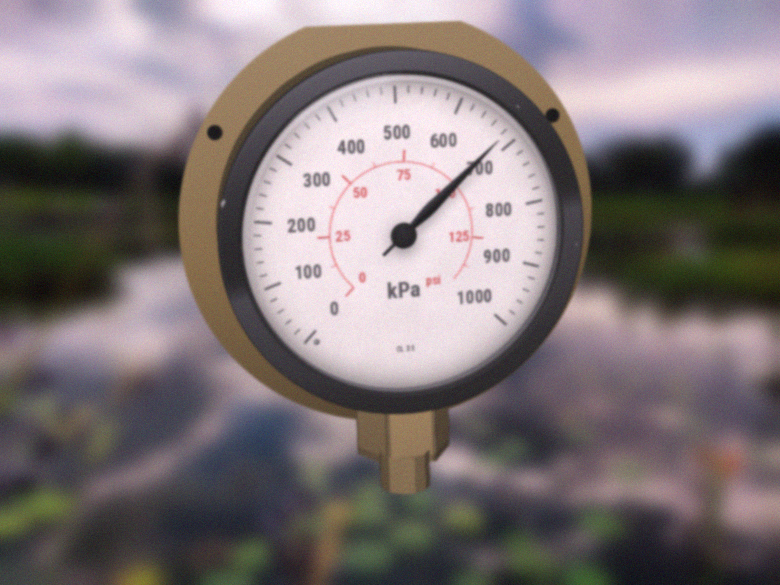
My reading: 680,kPa
